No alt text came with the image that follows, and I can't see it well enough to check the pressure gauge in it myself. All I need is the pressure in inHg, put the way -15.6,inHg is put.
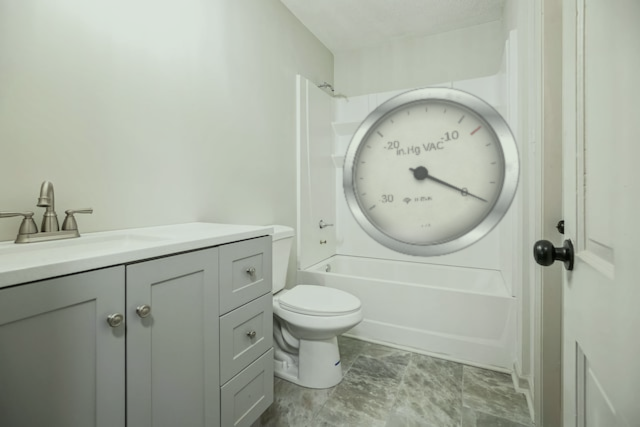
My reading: 0,inHg
